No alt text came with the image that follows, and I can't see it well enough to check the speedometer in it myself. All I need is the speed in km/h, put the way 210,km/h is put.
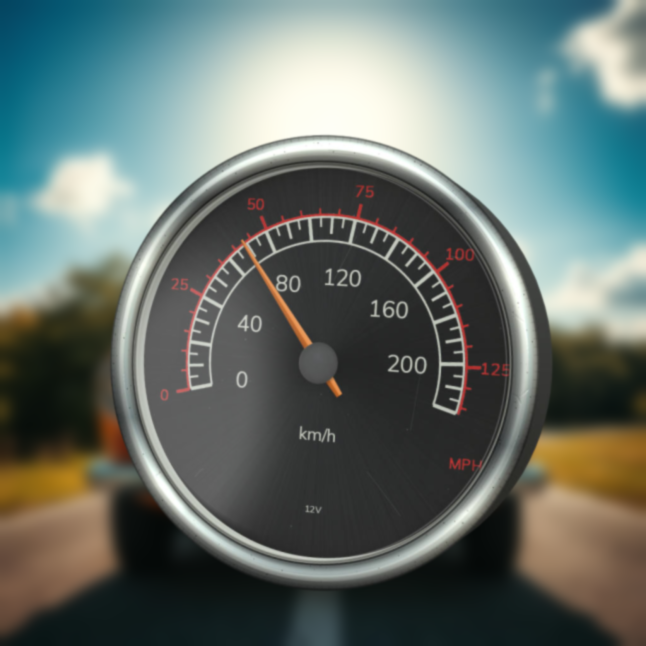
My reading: 70,km/h
